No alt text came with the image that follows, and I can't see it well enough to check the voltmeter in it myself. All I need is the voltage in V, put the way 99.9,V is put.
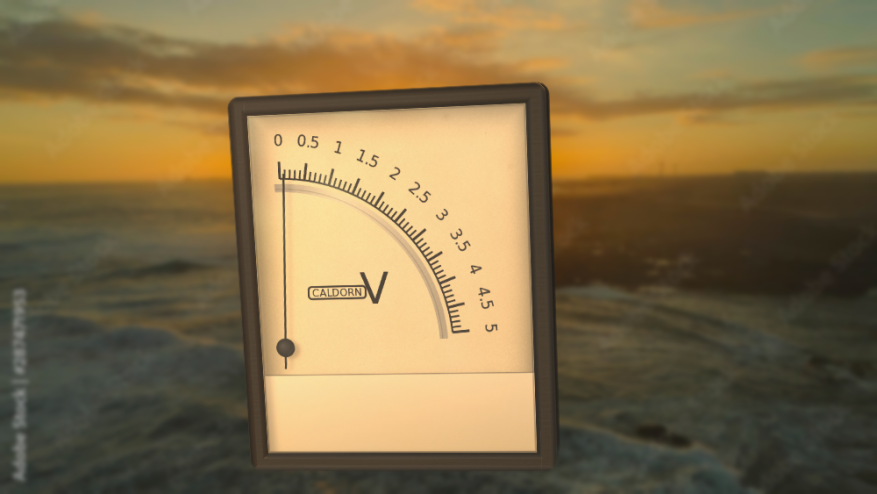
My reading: 0.1,V
